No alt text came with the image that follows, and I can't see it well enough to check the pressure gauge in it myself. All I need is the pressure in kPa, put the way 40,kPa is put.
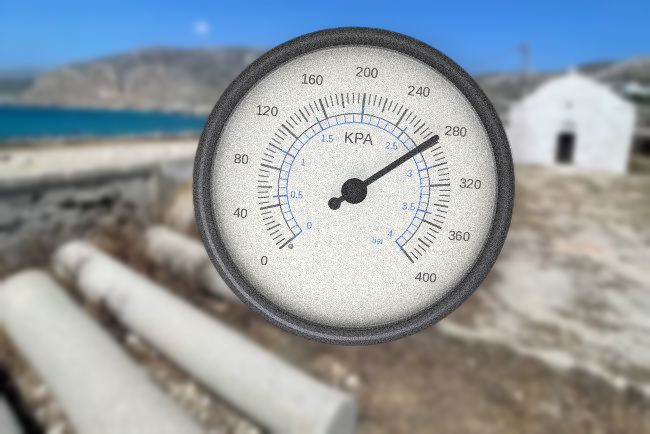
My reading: 275,kPa
